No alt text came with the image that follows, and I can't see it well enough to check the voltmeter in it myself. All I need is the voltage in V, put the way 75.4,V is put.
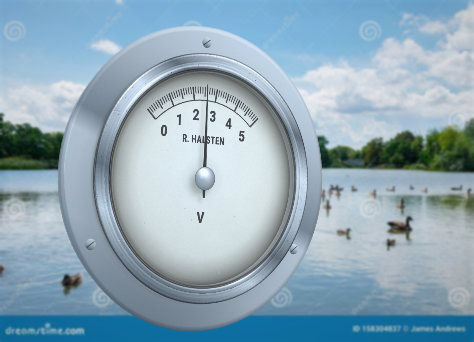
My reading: 2.5,V
